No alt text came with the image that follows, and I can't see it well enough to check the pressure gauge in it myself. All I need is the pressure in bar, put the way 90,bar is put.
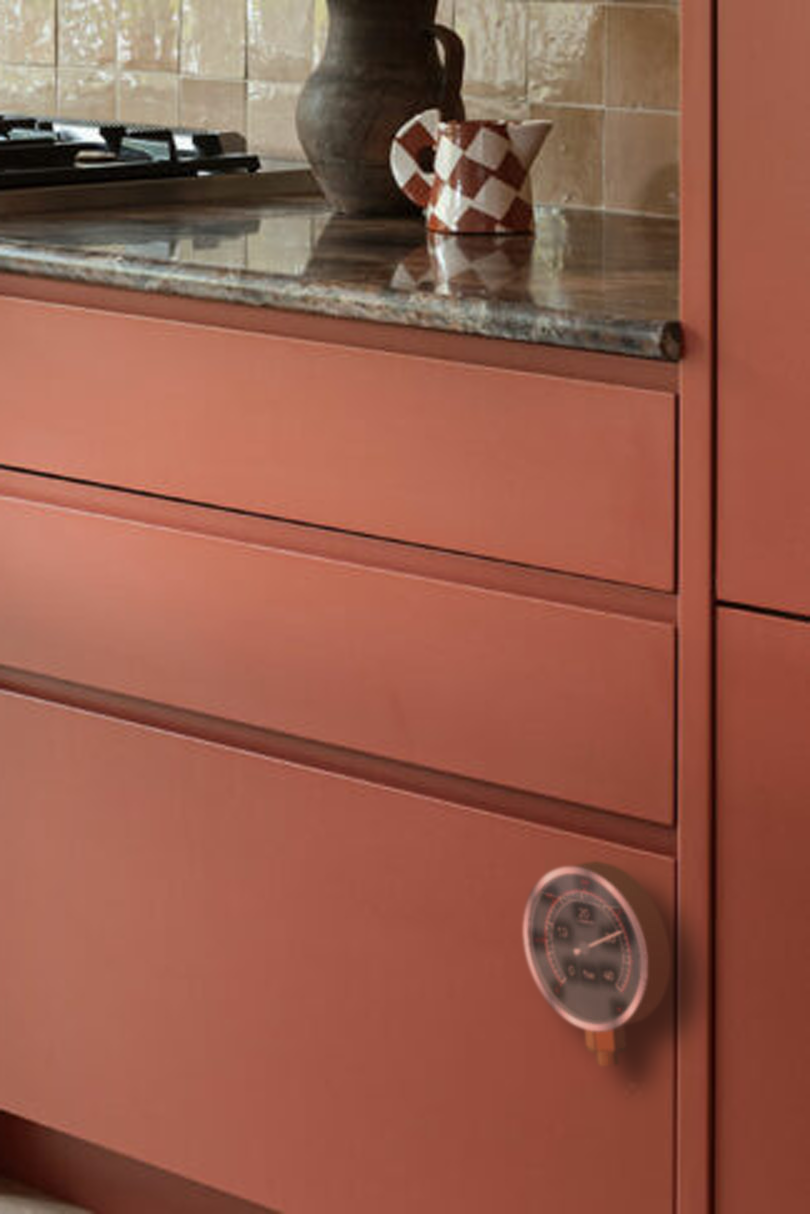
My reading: 30,bar
